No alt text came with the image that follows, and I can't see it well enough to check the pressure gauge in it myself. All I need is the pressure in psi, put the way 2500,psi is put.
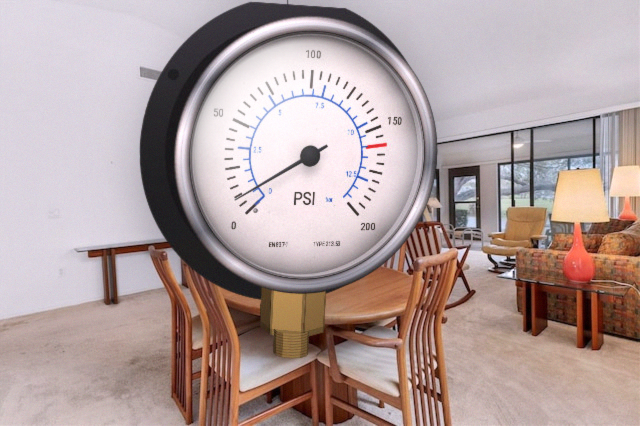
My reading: 10,psi
